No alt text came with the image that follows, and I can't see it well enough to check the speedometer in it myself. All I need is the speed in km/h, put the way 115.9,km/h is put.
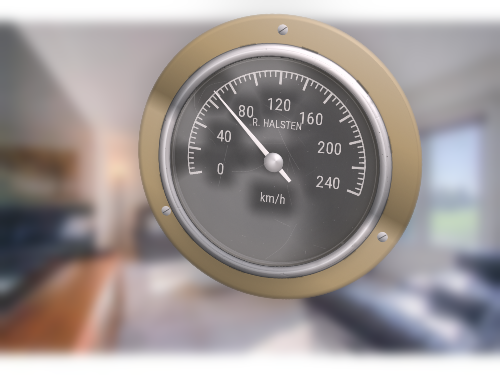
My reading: 68,km/h
